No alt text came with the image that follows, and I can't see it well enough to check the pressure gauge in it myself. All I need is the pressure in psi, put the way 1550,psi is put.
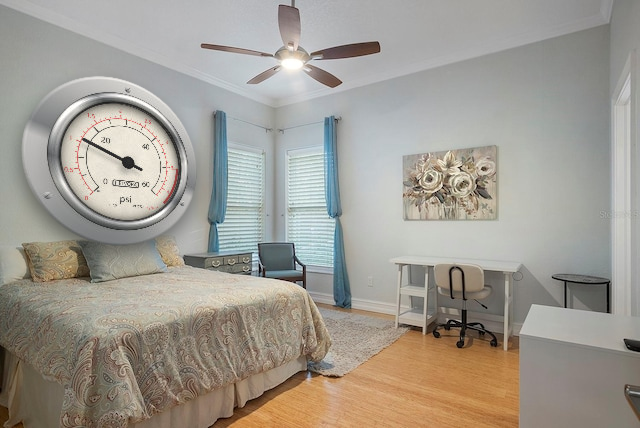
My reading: 15,psi
